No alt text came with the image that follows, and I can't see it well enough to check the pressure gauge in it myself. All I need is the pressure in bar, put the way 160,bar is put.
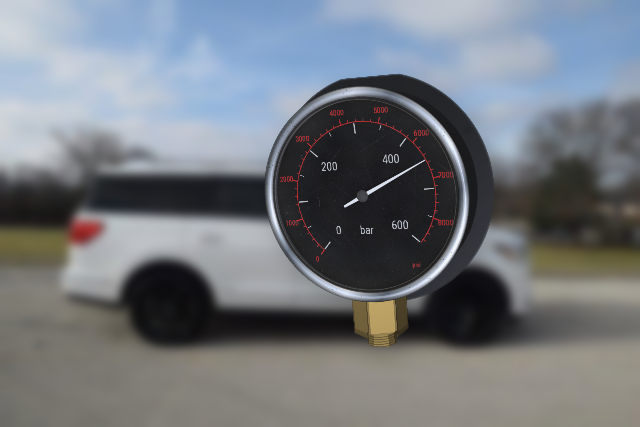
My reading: 450,bar
